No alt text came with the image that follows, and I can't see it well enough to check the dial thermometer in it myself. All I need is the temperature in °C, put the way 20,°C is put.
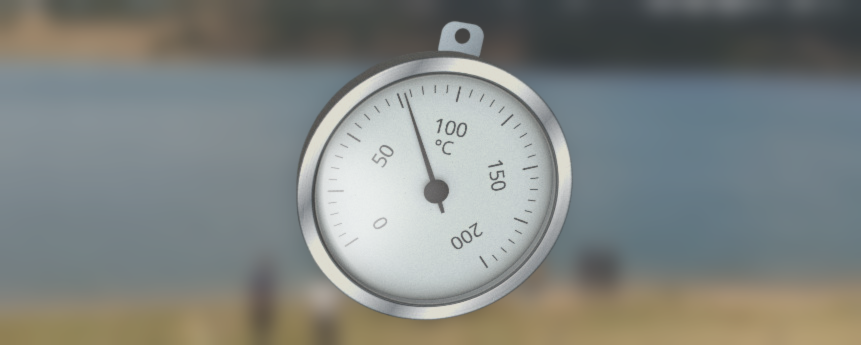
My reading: 77.5,°C
